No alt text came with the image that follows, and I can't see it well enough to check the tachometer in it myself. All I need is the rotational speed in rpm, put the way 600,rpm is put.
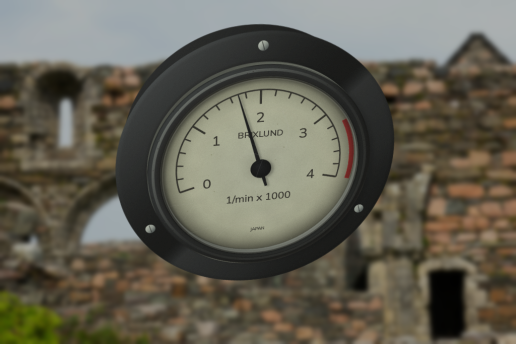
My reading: 1700,rpm
